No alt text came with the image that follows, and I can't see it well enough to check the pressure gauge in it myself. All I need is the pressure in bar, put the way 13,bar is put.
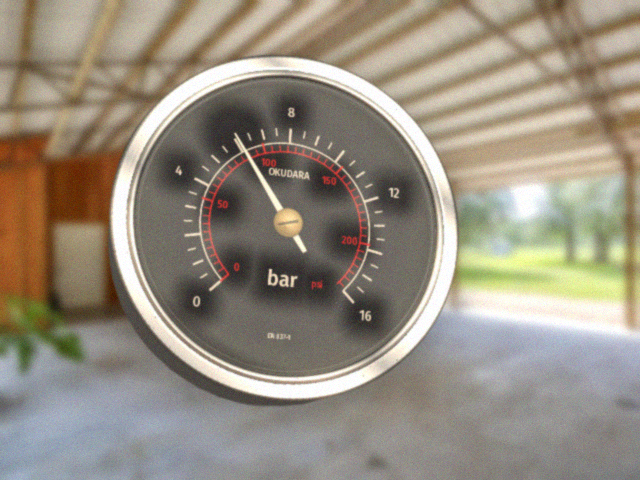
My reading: 6,bar
